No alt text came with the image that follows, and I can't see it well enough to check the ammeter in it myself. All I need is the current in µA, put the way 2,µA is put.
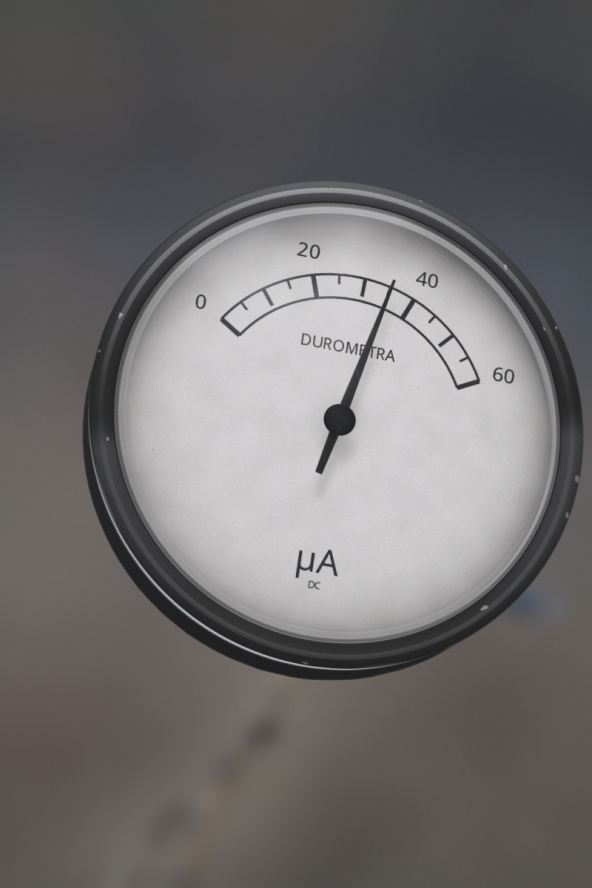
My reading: 35,µA
